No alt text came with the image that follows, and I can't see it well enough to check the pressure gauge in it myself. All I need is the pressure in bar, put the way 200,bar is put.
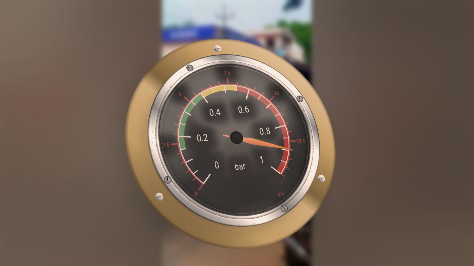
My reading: 0.9,bar
